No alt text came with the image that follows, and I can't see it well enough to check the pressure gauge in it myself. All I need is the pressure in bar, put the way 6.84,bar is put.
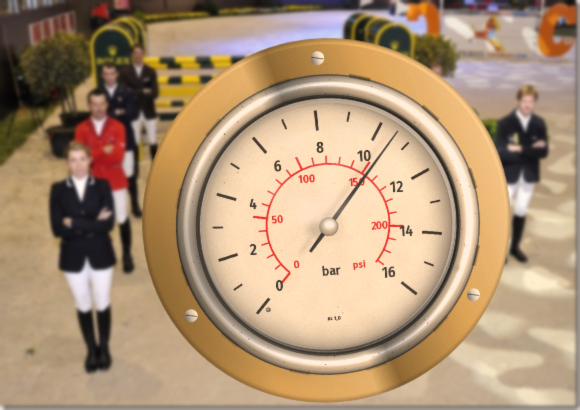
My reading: 10.5,bar
